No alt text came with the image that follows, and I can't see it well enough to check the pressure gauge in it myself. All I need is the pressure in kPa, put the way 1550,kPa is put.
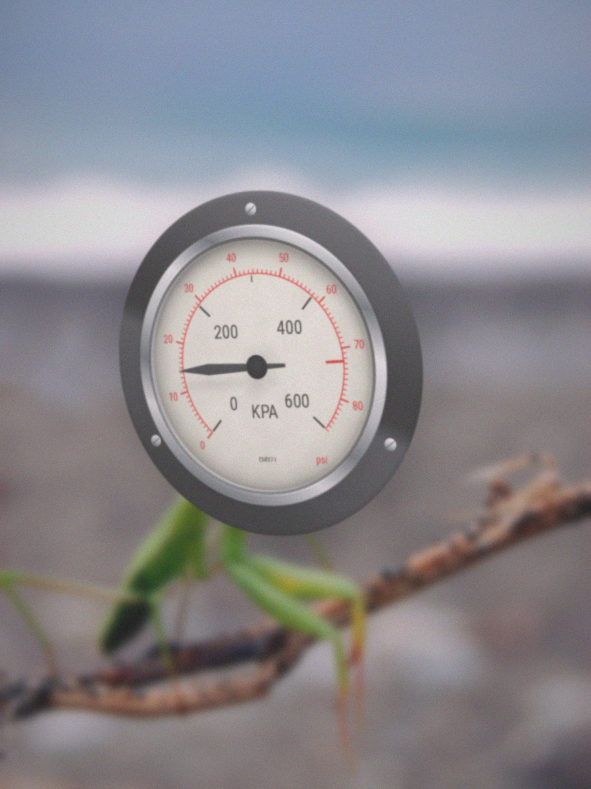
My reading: 100,kPa
